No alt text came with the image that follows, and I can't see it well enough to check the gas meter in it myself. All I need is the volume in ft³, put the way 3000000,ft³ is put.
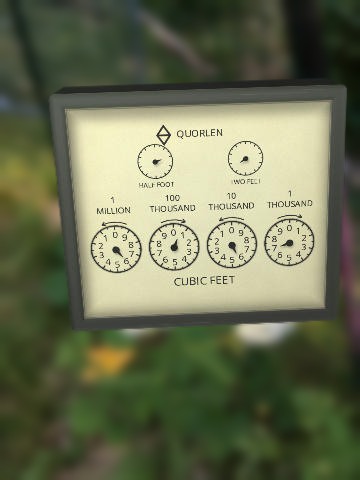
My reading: 605700,ft³
